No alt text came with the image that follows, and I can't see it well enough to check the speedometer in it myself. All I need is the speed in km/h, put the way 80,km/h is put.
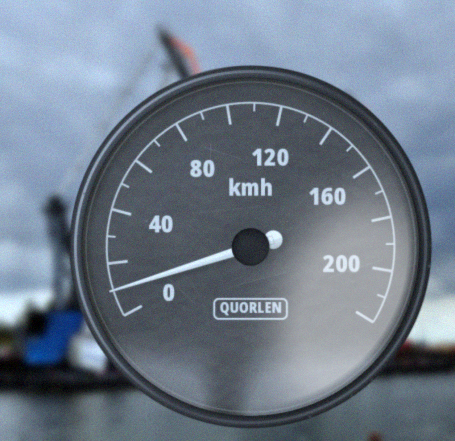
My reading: 10,km/h
